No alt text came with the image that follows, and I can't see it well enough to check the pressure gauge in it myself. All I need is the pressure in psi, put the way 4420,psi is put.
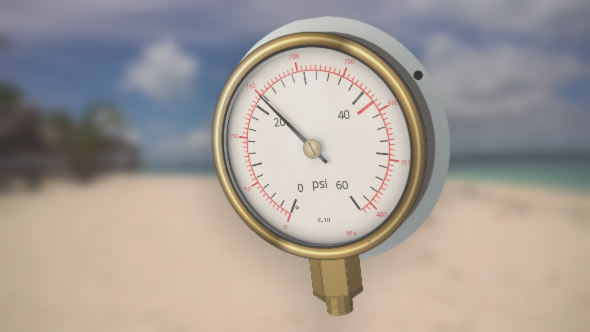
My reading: 22,psi
